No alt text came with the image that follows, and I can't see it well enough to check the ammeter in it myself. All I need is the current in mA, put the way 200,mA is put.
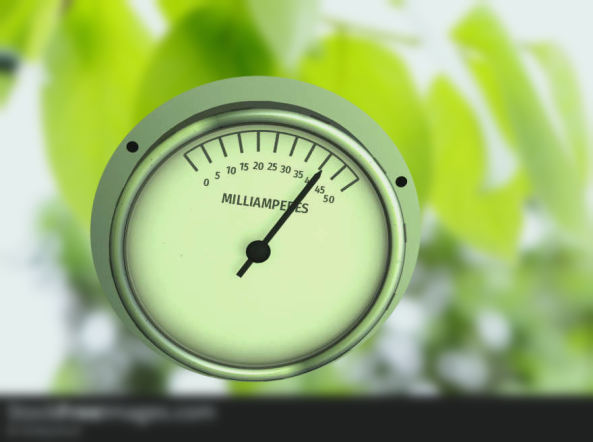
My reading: 40,mA
